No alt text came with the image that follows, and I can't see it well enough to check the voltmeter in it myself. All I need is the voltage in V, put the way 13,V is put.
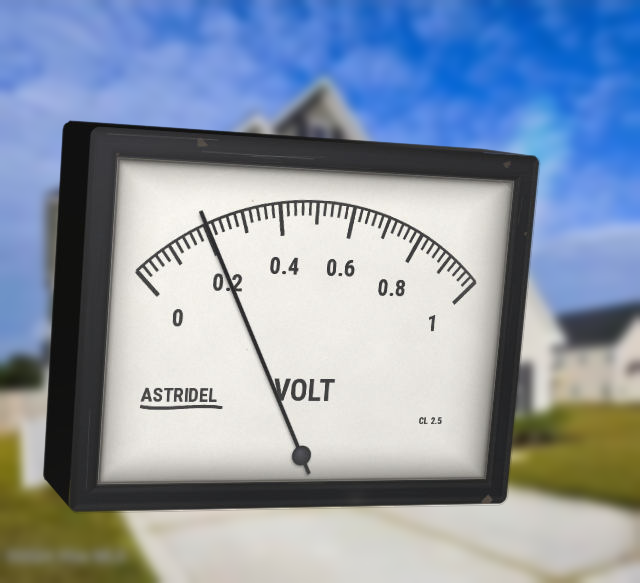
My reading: 0.2,V
